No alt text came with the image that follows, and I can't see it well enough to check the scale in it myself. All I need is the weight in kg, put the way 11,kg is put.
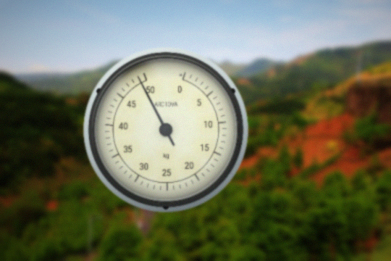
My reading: 49,kg
